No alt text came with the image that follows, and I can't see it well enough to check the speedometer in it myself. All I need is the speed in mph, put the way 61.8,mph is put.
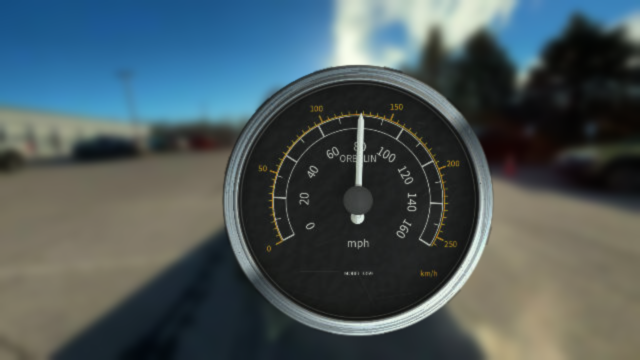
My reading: 80,mph
